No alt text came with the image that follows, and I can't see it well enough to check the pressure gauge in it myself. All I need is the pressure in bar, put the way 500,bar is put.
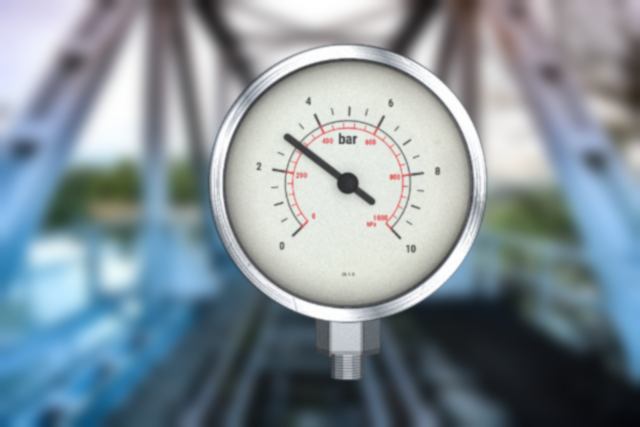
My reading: 3,bar
